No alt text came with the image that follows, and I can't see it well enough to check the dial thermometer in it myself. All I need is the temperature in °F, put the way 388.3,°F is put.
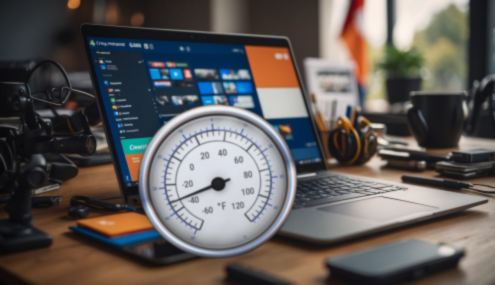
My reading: -32,°F
